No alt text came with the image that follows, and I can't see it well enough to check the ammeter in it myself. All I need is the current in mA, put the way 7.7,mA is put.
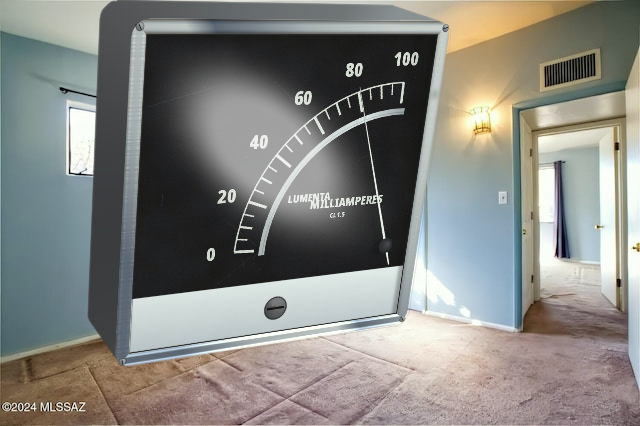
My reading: 80,mA
